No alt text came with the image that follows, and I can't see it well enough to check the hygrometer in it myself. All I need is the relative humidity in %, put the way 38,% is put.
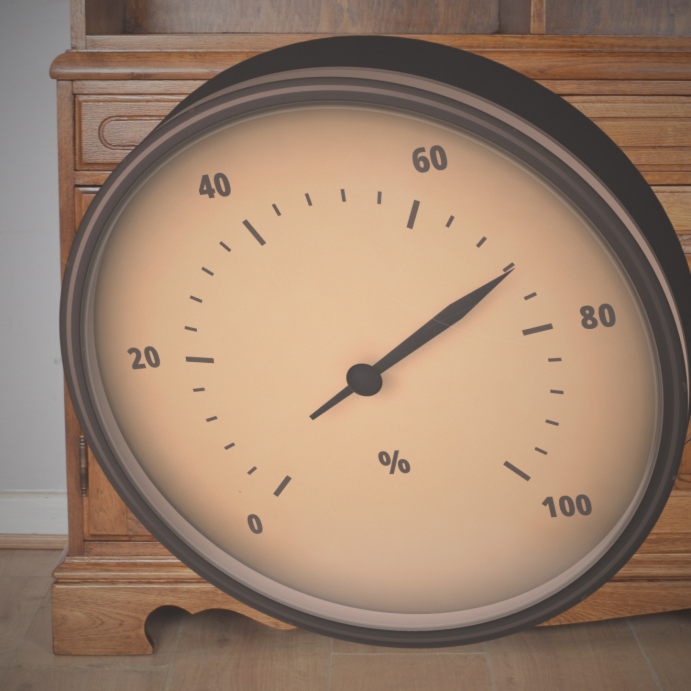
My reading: 72,%
